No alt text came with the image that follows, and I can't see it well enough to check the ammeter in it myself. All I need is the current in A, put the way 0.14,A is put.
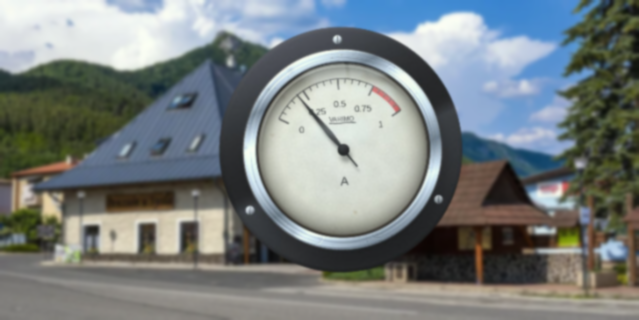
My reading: 0.2,A
